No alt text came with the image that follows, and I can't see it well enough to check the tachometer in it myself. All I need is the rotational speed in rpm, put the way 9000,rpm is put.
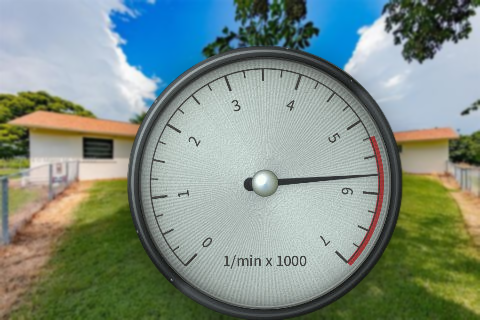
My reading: 5750,rpm
